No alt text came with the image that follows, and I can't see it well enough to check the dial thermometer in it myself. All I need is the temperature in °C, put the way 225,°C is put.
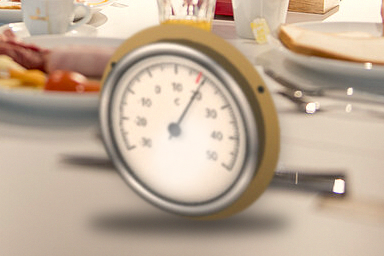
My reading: 20,°C
